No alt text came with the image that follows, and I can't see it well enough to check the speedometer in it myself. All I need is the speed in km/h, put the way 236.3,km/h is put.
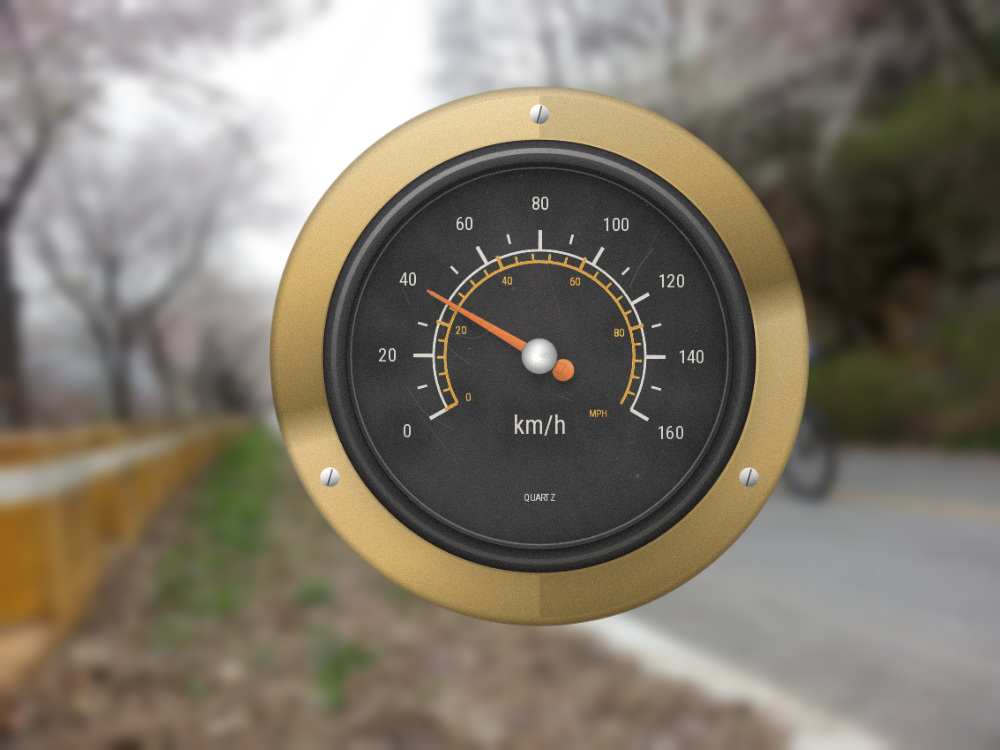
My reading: 40,km/h
